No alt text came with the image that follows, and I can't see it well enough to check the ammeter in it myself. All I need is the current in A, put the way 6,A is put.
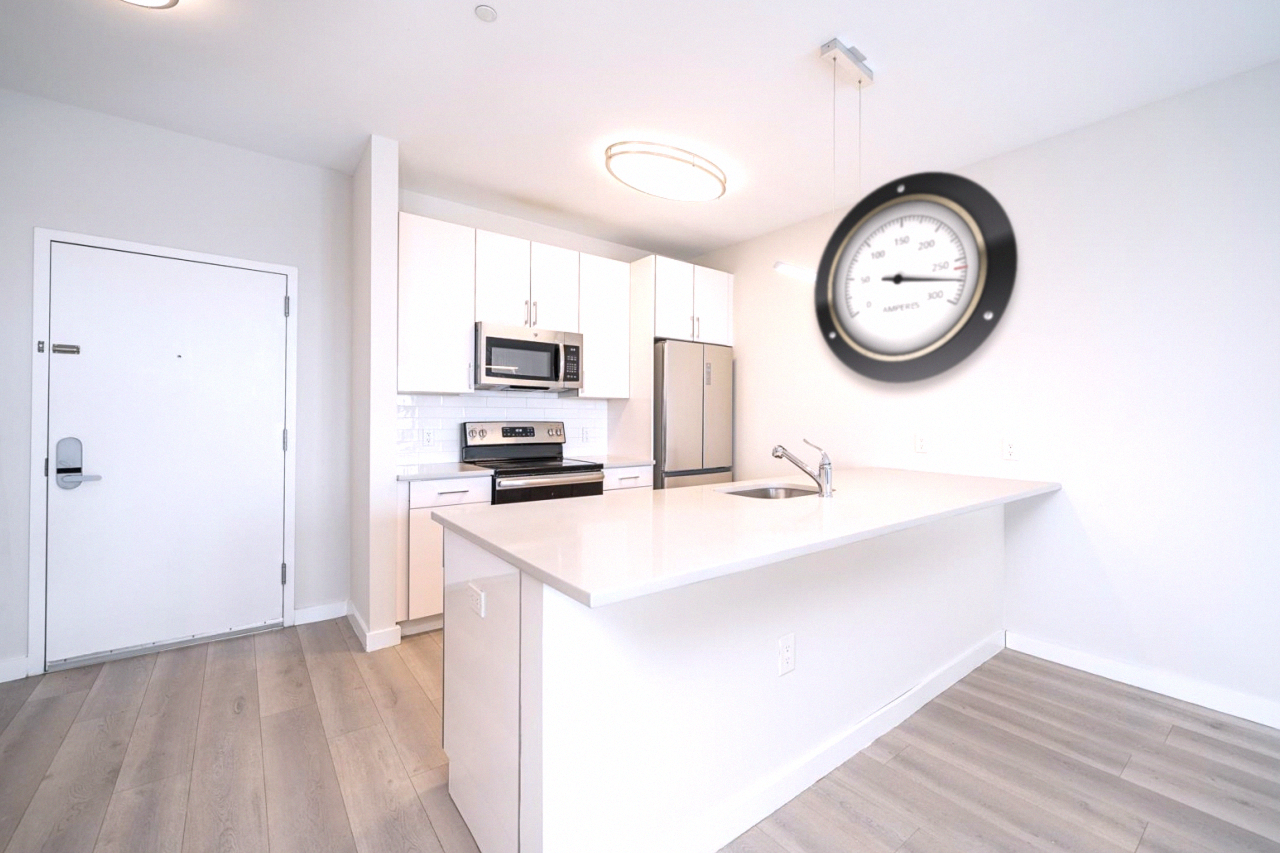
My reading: 275,A
